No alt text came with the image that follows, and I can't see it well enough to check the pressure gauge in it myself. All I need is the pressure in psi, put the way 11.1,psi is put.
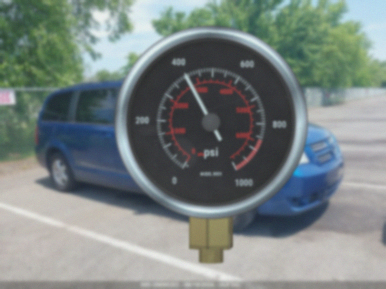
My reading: 400,psi
